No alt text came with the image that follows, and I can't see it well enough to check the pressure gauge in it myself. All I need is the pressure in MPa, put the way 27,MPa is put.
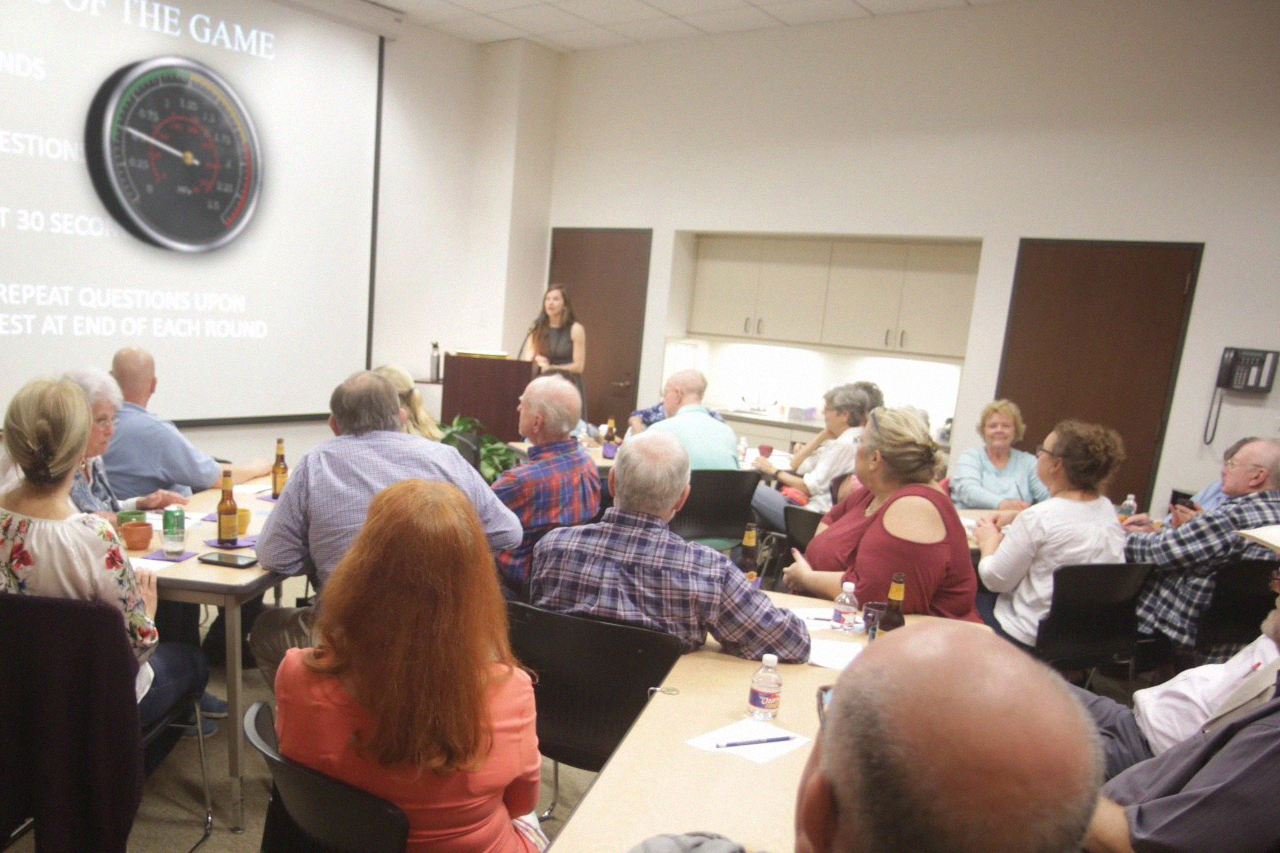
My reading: 0.5,MPa
